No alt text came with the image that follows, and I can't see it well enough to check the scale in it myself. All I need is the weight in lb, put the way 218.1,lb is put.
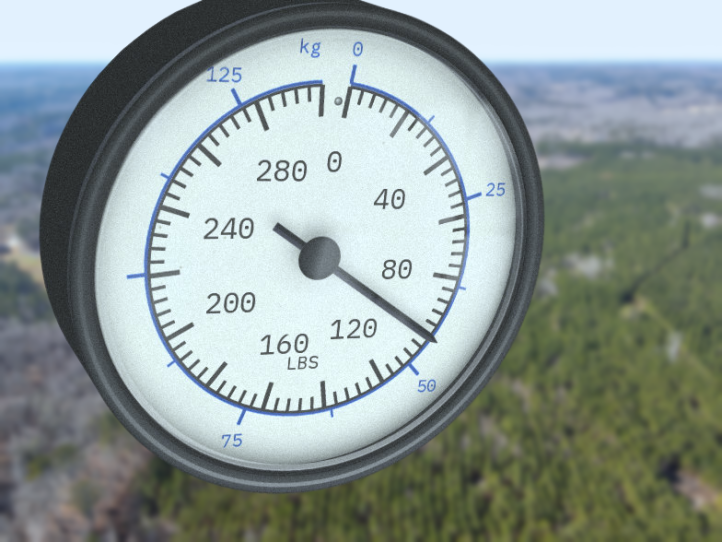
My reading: 100,lb
